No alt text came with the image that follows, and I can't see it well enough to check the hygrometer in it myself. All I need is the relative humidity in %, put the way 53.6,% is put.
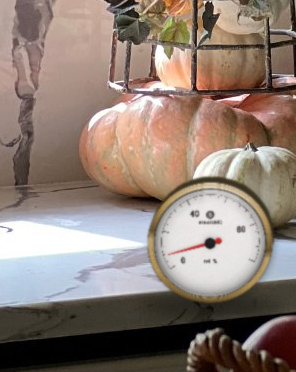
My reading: 8,%
